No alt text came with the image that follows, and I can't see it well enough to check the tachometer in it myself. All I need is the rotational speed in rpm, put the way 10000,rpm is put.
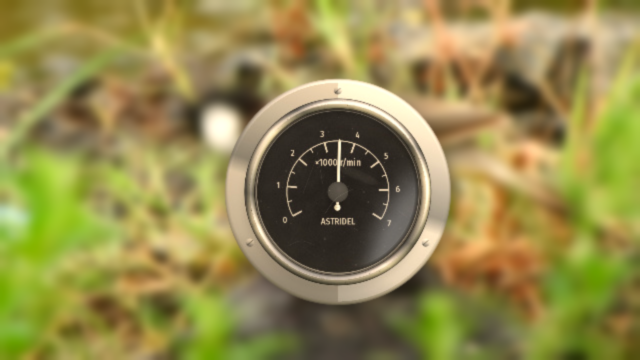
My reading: 3500,rpm
